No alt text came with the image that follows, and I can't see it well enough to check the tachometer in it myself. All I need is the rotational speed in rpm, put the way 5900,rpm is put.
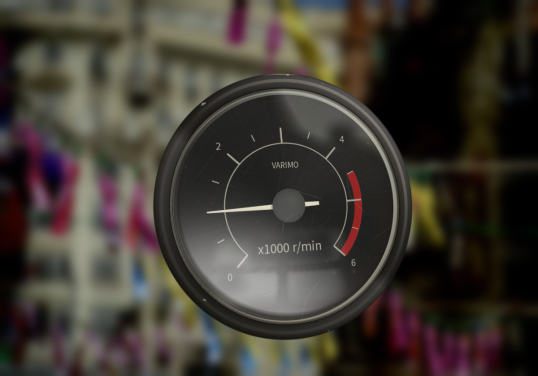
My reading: 1000,rpm
